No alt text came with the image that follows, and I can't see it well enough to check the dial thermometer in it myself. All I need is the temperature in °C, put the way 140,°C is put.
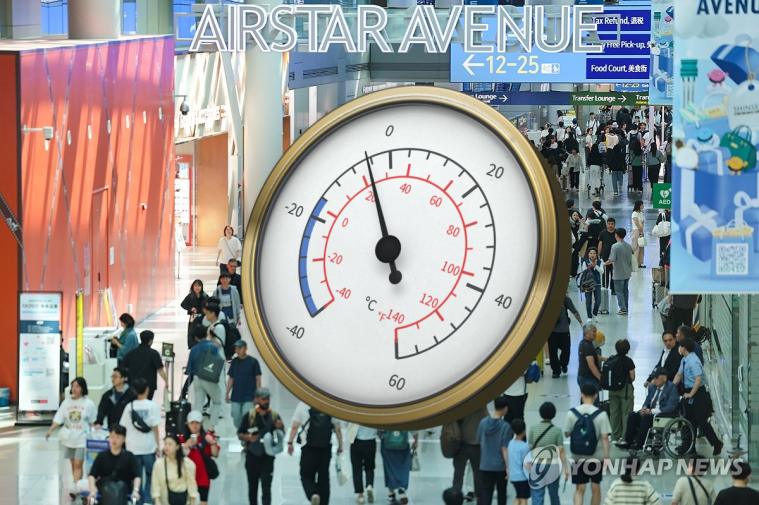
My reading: -4,°C
